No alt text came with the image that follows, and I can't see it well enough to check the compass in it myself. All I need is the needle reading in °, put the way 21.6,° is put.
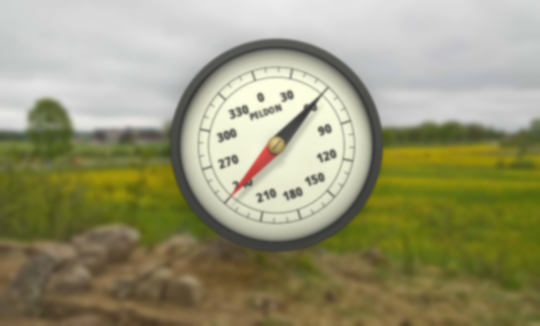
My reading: 240,°
